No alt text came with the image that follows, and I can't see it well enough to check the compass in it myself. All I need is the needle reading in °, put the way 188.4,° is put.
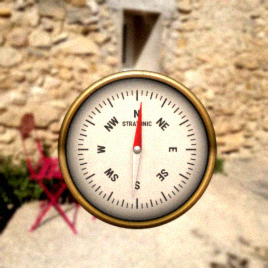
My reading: 5,°
